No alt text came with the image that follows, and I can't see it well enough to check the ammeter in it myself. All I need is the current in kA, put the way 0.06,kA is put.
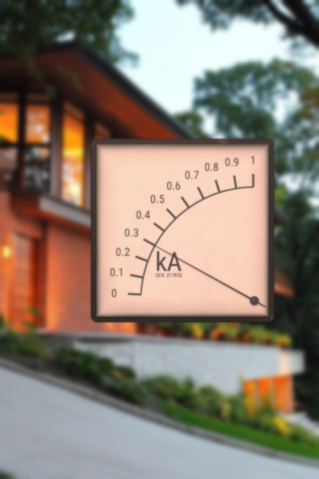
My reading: 0.3,kA
